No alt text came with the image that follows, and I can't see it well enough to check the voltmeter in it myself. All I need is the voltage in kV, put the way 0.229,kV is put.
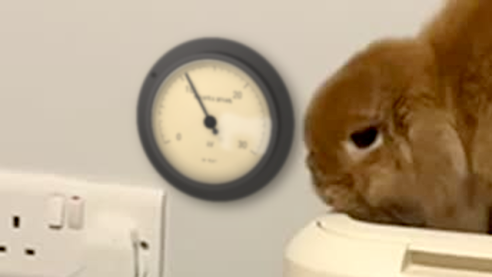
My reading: 11,kV
